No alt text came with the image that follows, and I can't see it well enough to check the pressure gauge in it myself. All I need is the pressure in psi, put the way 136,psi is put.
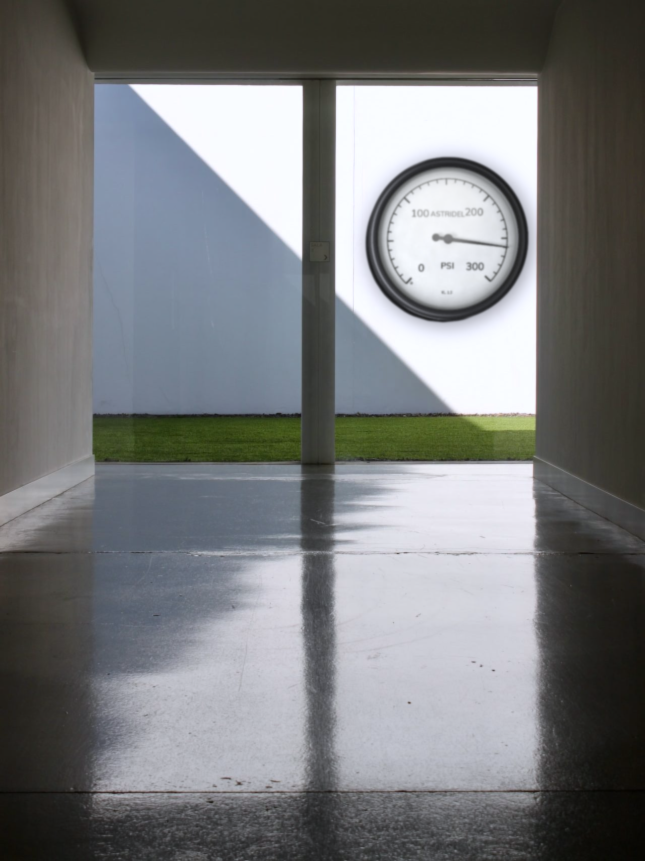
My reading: 260,psi
